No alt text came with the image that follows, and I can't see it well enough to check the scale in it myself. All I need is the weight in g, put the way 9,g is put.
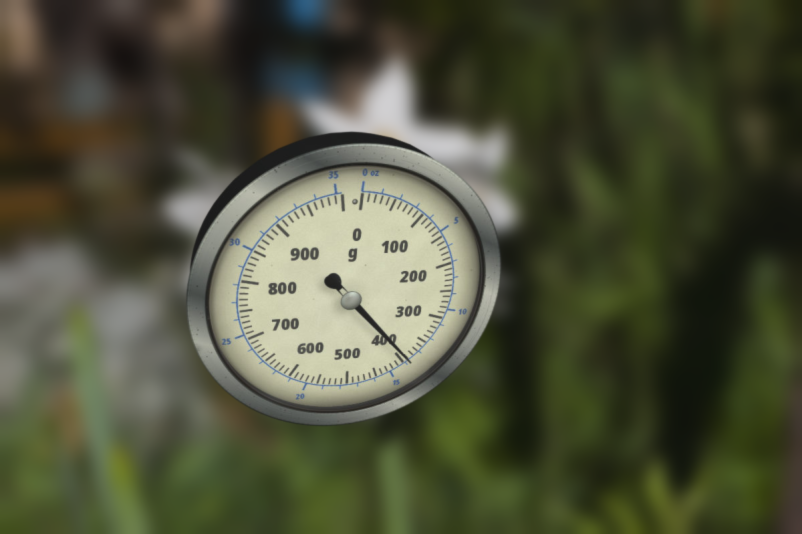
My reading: 390,g
